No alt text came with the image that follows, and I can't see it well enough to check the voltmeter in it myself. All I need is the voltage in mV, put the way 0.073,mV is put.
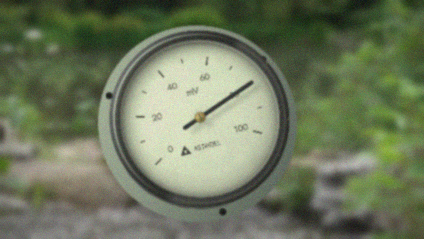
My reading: 80,mV
